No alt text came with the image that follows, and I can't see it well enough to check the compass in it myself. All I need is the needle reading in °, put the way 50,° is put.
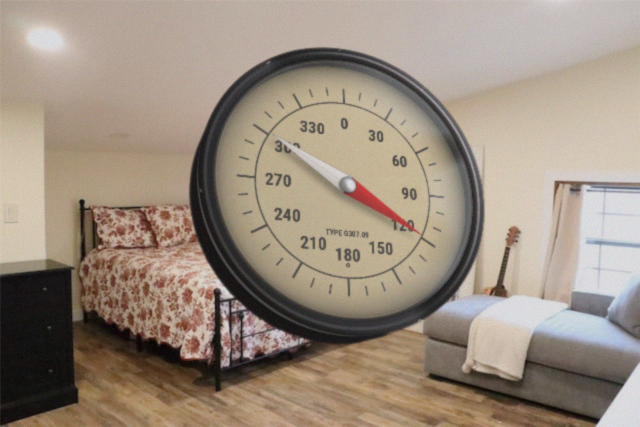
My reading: 120,°
